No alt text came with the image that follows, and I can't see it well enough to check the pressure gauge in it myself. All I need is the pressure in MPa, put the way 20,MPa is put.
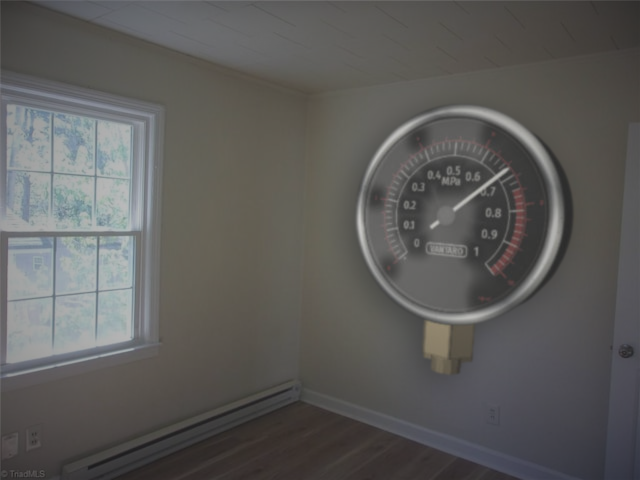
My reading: 0.68,MPa
